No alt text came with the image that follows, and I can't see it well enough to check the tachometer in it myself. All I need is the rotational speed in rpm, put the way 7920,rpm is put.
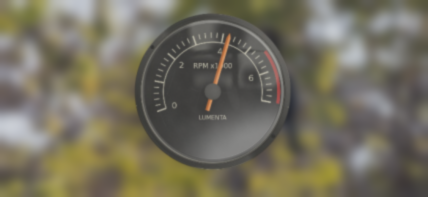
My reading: 4200,rpm
